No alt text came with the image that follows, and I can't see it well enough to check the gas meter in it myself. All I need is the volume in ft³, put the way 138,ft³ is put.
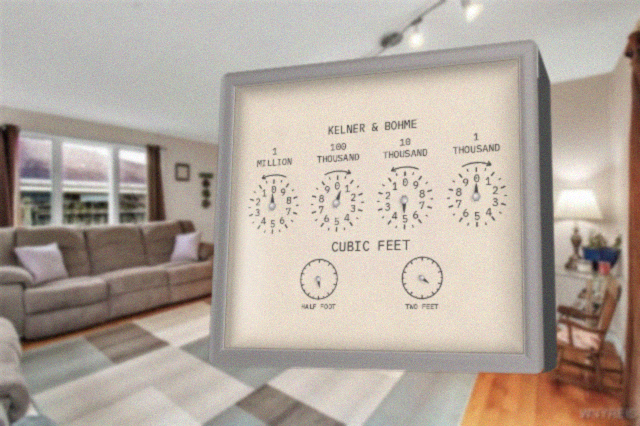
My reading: 5000,ft³
